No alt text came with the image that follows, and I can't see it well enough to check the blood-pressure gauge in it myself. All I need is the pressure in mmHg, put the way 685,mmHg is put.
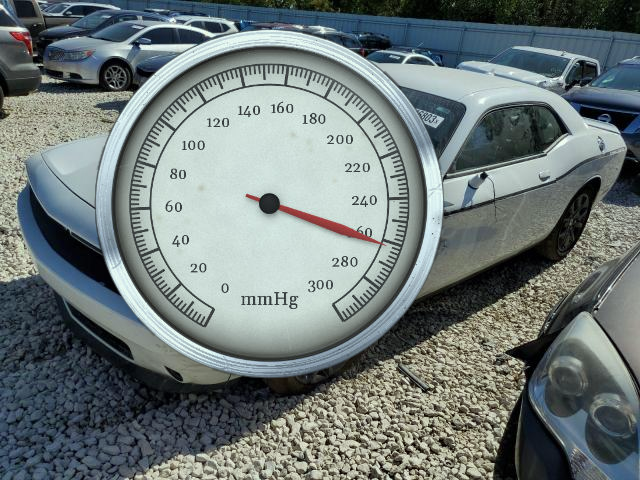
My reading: 262,mmHg
